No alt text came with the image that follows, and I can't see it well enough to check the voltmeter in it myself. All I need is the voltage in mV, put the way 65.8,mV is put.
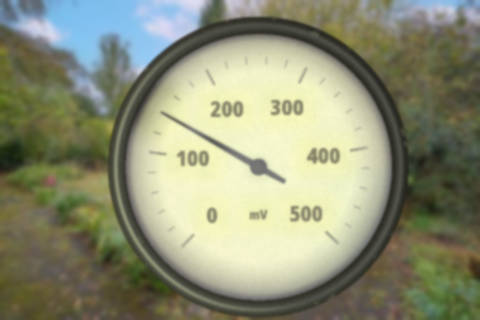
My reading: 140,mV
